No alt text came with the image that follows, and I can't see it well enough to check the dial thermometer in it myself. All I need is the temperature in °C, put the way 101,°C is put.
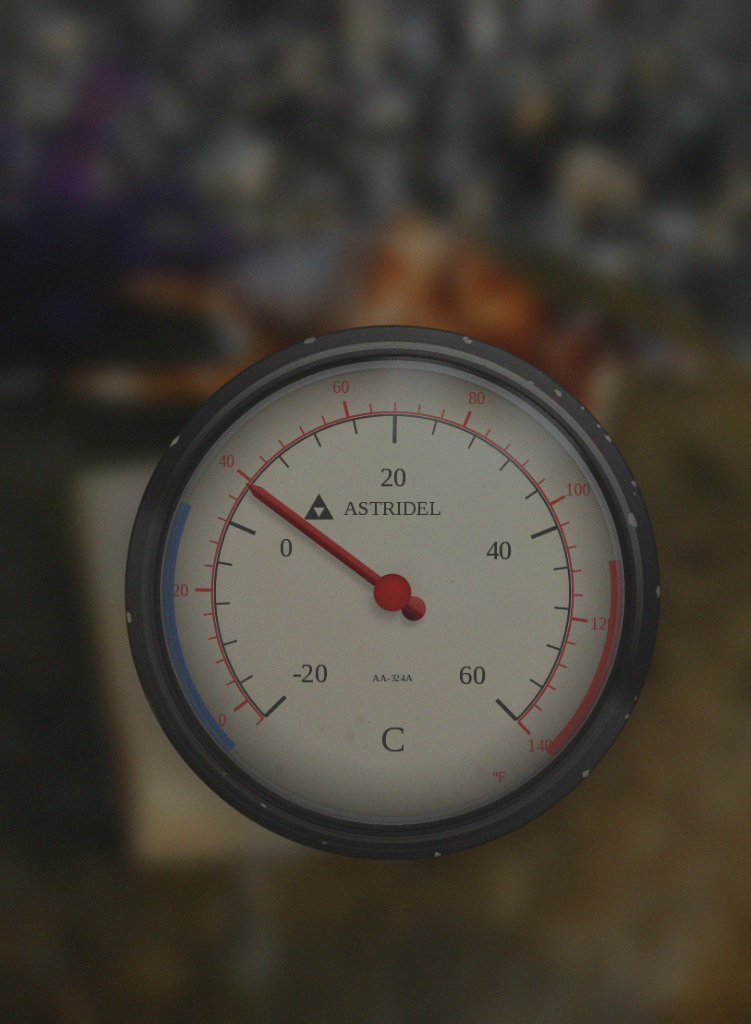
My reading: 4,°C
